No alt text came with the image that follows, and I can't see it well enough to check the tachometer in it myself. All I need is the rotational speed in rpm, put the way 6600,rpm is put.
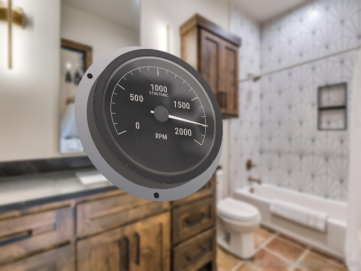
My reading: 1800,rpm
